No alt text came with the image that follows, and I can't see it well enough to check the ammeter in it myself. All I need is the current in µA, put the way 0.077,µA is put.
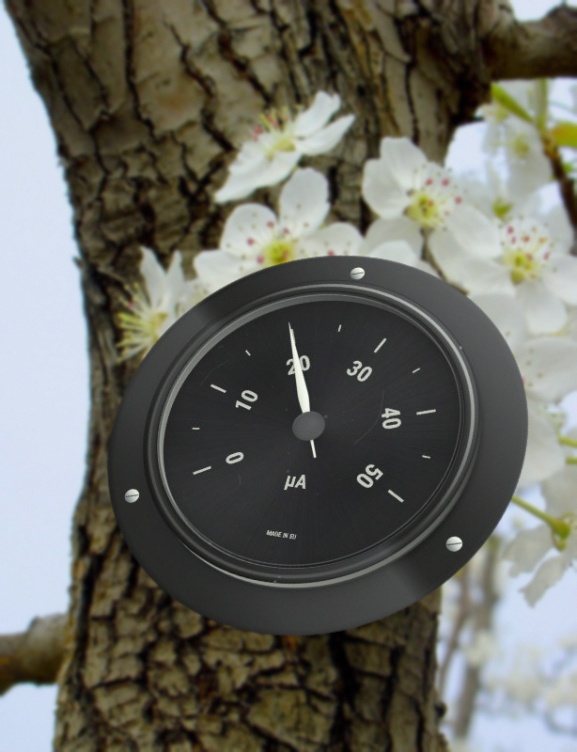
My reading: 20,µA
